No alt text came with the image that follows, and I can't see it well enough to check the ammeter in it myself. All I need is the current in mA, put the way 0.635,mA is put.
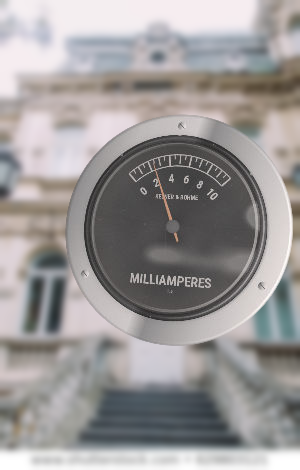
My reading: 2.5,mA
